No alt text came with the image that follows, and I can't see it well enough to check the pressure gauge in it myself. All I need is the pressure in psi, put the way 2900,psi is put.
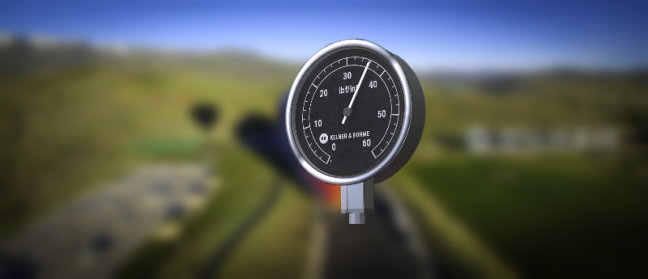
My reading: 36,psi
